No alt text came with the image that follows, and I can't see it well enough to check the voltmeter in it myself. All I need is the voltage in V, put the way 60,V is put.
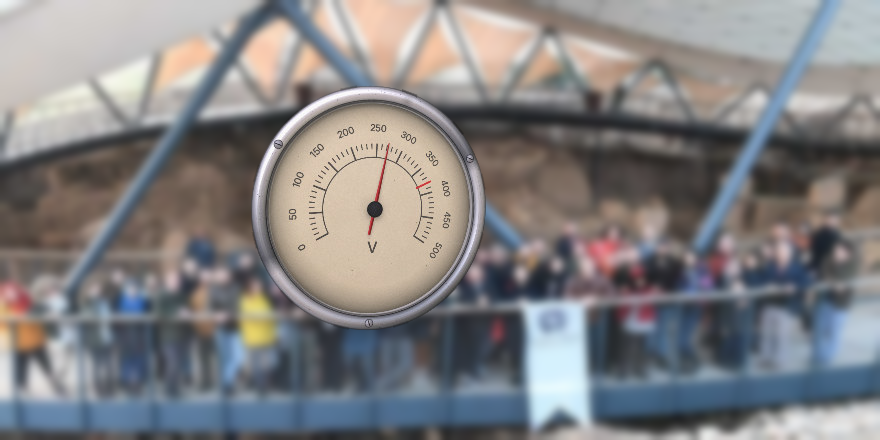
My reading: 270,V
